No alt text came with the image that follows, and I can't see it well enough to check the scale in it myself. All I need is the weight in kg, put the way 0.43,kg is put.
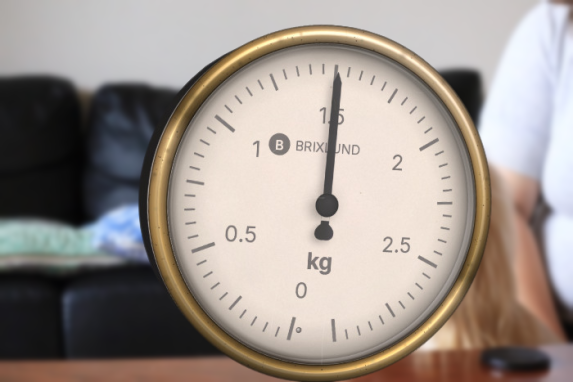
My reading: 1.5,kg
